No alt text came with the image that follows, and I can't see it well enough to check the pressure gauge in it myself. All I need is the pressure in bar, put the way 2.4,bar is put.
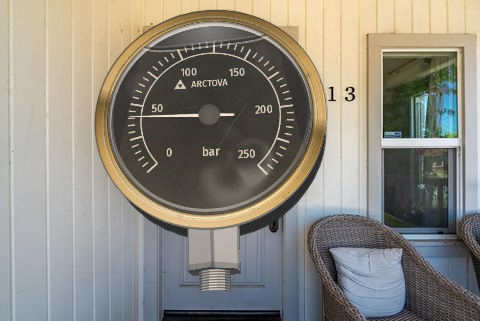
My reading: 40,bar
